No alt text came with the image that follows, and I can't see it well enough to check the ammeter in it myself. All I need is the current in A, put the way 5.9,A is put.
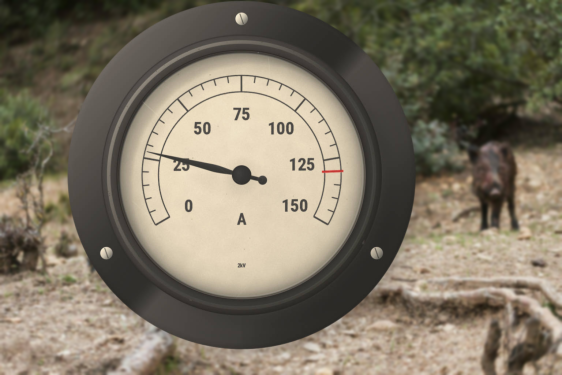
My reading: 27.5,A
